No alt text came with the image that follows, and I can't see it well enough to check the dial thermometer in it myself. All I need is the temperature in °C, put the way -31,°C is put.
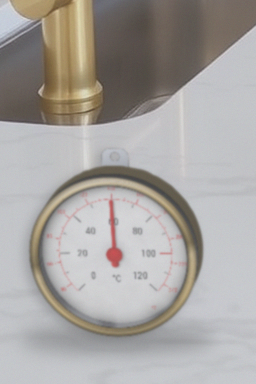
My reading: 60,°C
